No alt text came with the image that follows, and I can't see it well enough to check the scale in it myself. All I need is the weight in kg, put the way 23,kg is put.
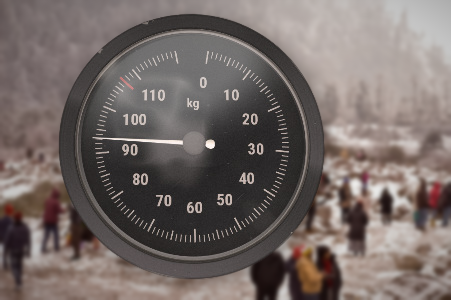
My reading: 93,kg
